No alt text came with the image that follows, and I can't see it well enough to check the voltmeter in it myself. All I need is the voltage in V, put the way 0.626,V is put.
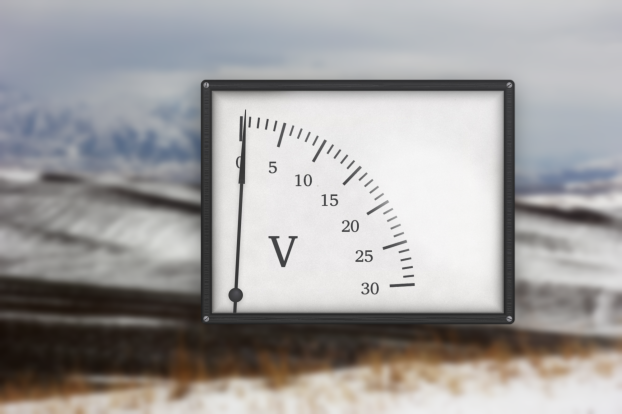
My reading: 0.5,V
